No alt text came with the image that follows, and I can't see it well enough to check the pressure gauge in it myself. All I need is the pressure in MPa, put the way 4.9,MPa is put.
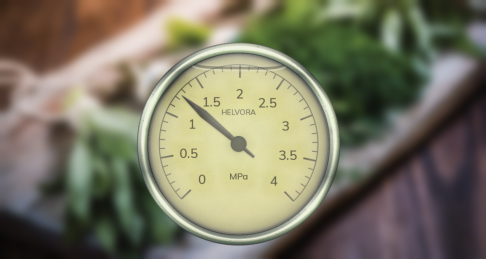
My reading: 1.25,MPa
